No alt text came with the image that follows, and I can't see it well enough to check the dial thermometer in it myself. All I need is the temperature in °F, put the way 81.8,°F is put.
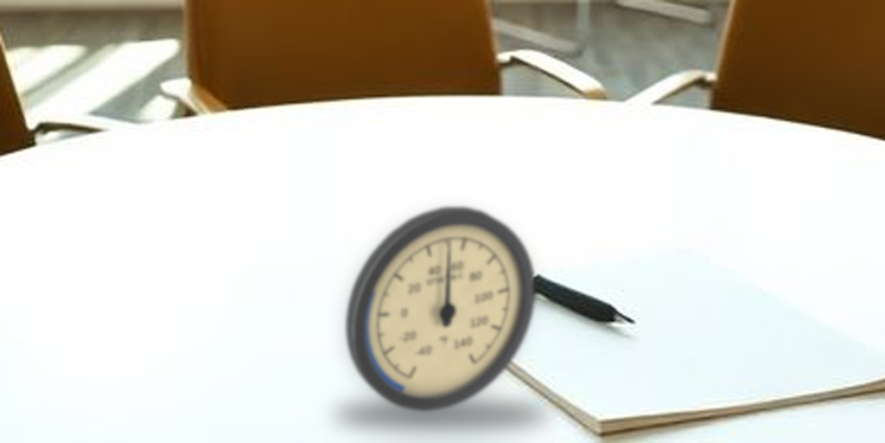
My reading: 50,°F
